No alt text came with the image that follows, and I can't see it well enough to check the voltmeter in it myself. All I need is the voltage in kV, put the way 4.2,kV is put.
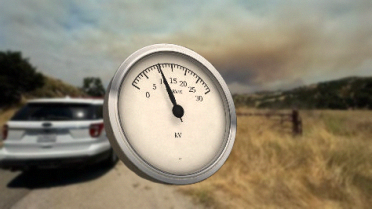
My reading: 10,kV
